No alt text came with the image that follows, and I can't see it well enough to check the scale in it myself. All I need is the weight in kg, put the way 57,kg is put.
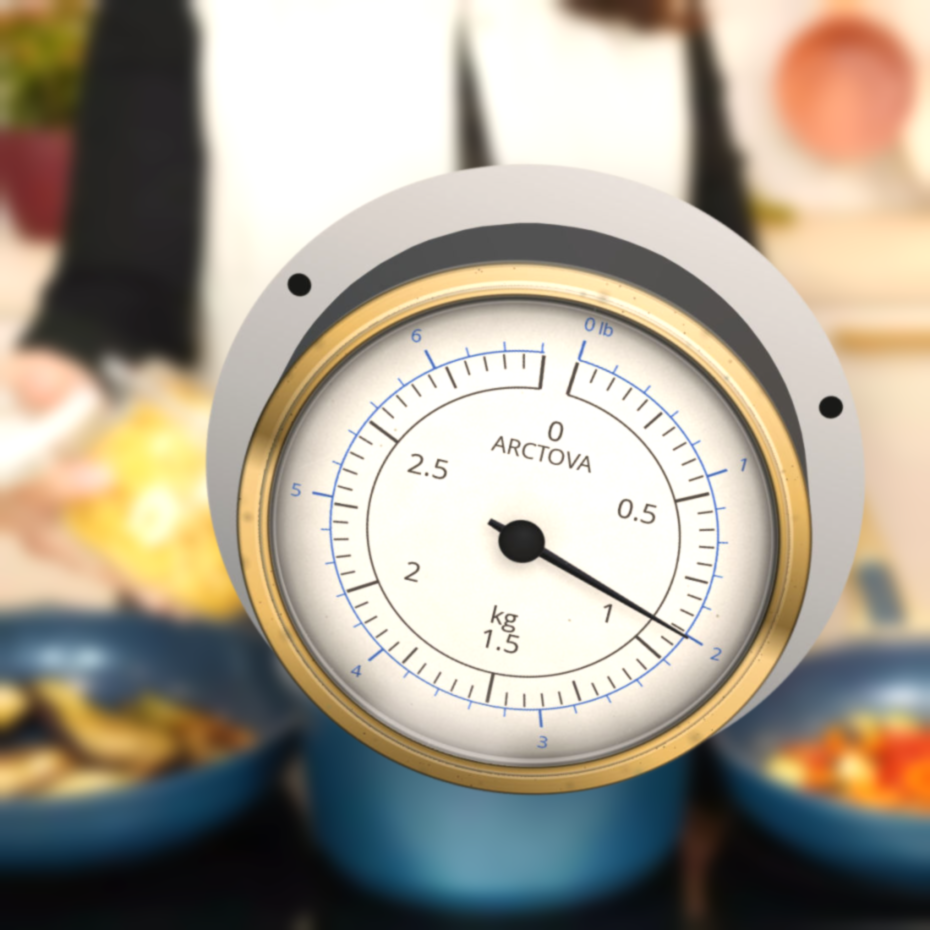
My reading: 0.9,kg
